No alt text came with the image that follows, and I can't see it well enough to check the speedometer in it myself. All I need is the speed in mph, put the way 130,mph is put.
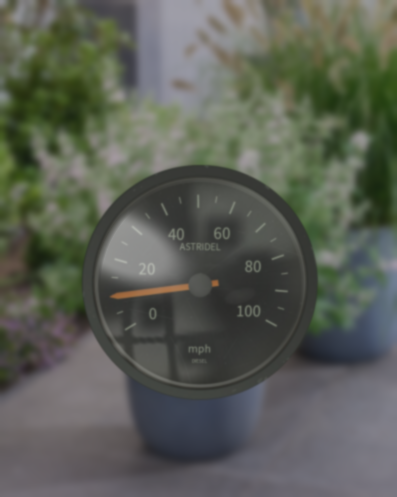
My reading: 10,mph
